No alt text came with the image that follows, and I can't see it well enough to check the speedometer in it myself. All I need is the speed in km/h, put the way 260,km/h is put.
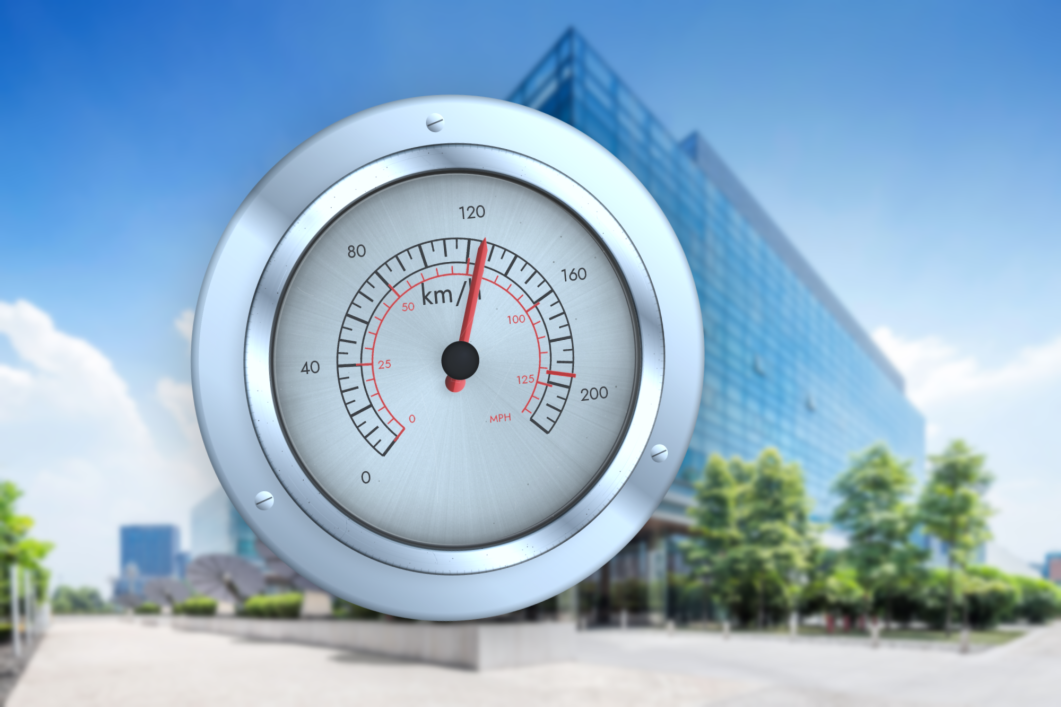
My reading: 125,km/h
